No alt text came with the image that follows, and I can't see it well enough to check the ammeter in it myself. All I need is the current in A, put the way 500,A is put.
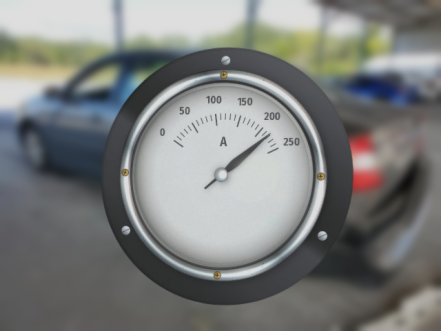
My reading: 220,A
